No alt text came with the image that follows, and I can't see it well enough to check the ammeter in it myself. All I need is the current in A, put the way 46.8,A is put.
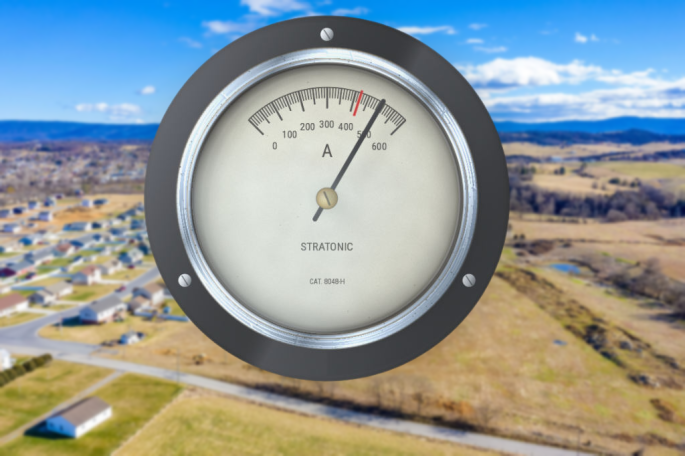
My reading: 500,A
